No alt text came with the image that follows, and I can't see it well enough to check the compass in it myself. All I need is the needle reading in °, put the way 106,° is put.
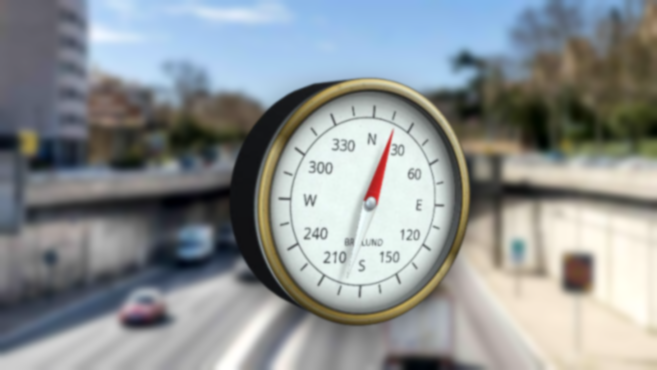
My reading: 15,°
